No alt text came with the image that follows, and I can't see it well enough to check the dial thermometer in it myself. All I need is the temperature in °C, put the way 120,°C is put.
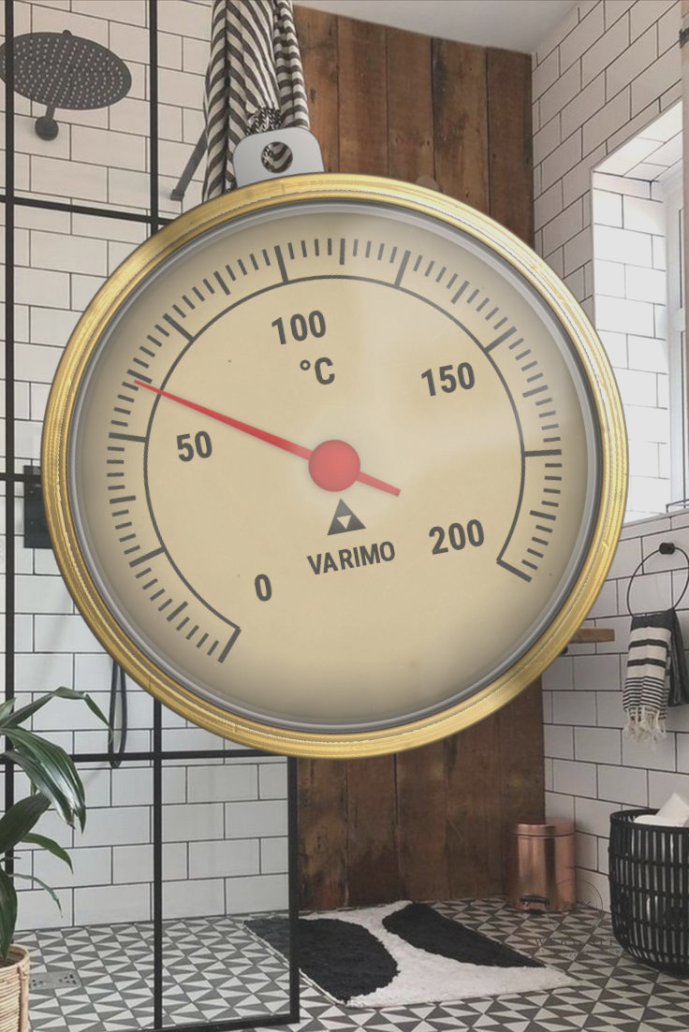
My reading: 61.25,°C
